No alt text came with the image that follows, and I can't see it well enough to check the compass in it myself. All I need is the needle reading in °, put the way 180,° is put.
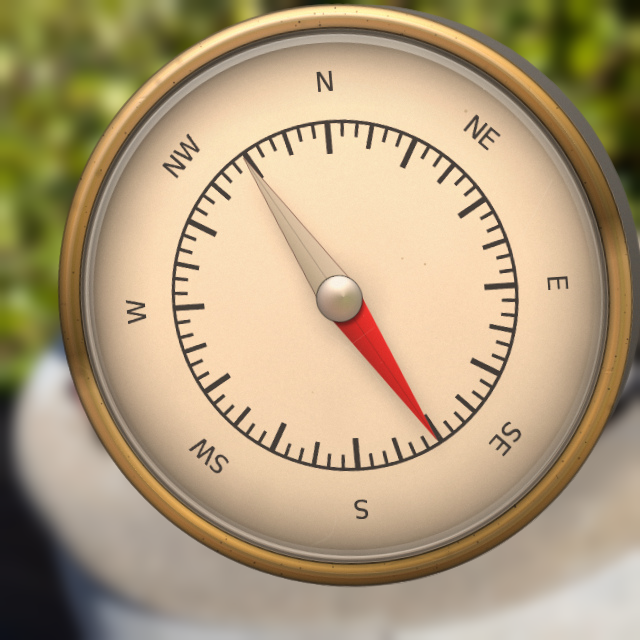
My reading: 150,°
